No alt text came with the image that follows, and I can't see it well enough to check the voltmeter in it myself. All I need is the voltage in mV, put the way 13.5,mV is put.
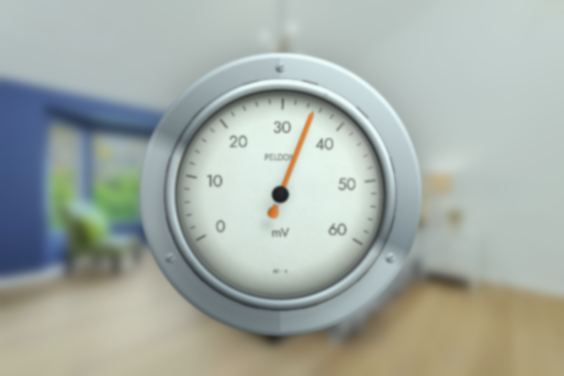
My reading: 35,mV
